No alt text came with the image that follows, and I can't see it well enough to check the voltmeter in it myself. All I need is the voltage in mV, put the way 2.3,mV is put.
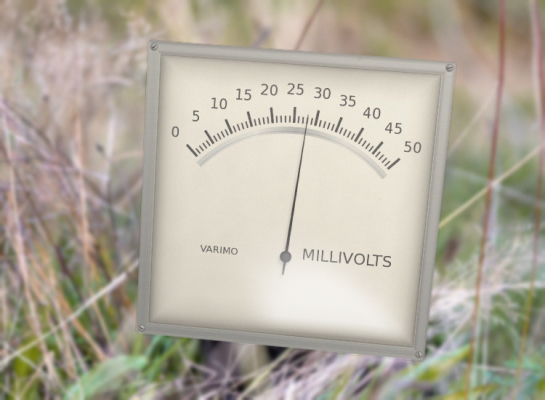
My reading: 28,mV
